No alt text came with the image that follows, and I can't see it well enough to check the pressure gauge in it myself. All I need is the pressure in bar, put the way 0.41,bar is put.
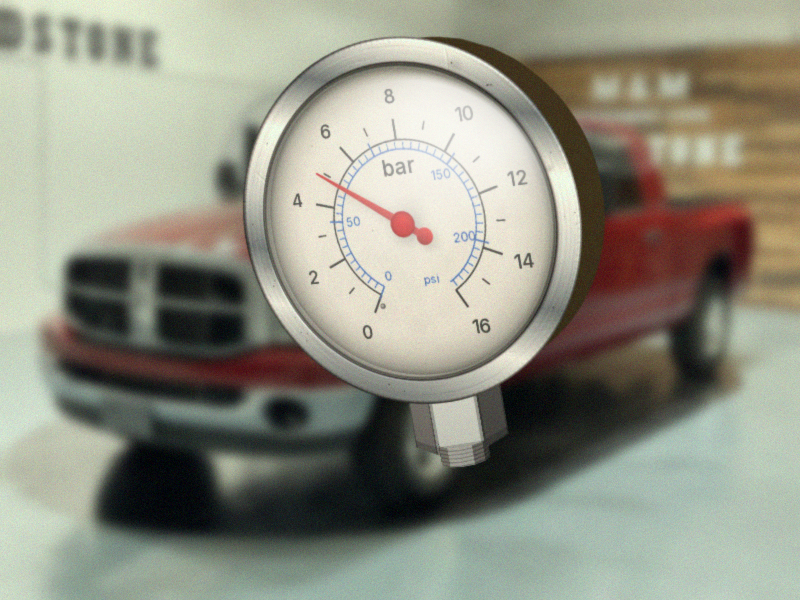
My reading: 5,bar
